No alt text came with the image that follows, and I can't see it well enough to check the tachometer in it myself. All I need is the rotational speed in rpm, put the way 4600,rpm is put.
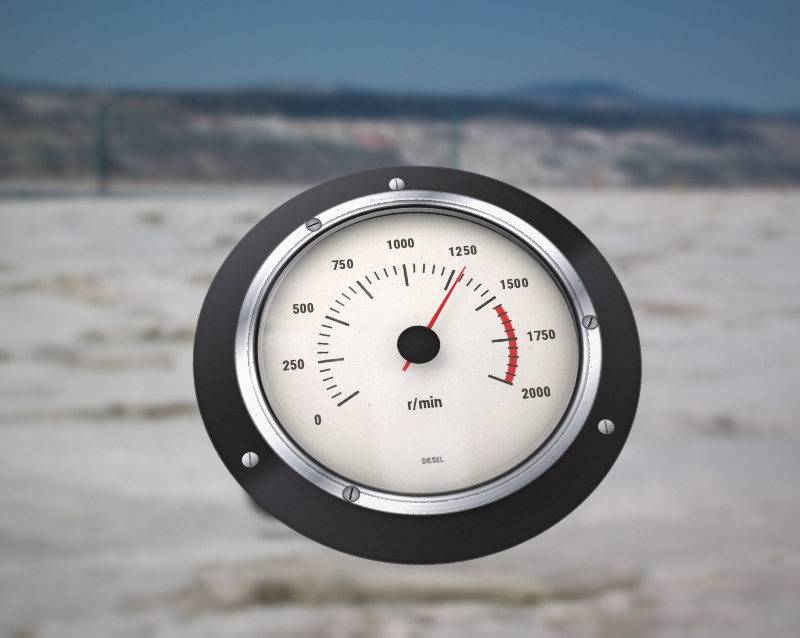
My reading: 1300,rpm
